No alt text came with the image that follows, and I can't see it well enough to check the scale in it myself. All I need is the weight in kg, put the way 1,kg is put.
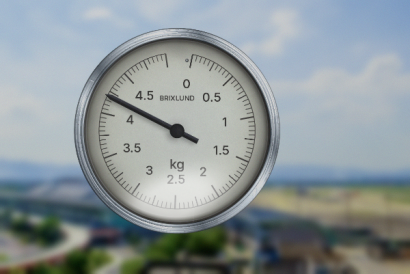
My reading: 4.2,kg
